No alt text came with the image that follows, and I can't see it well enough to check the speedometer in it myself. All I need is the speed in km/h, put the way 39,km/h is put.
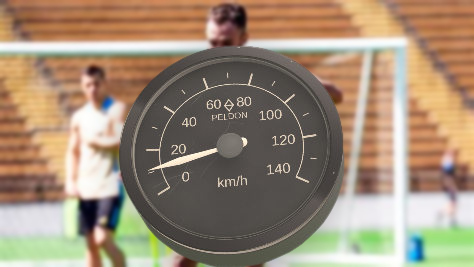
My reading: 10,km/h
